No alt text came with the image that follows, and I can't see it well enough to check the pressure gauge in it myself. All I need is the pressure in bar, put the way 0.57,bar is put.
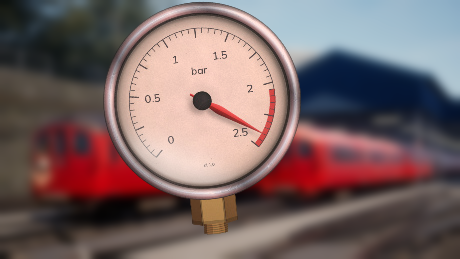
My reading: 2.4,bar
